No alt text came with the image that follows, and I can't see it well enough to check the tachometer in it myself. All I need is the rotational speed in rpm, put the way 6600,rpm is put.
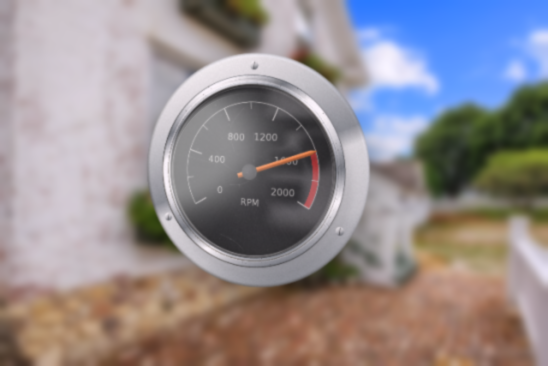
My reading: 1600,rpm
